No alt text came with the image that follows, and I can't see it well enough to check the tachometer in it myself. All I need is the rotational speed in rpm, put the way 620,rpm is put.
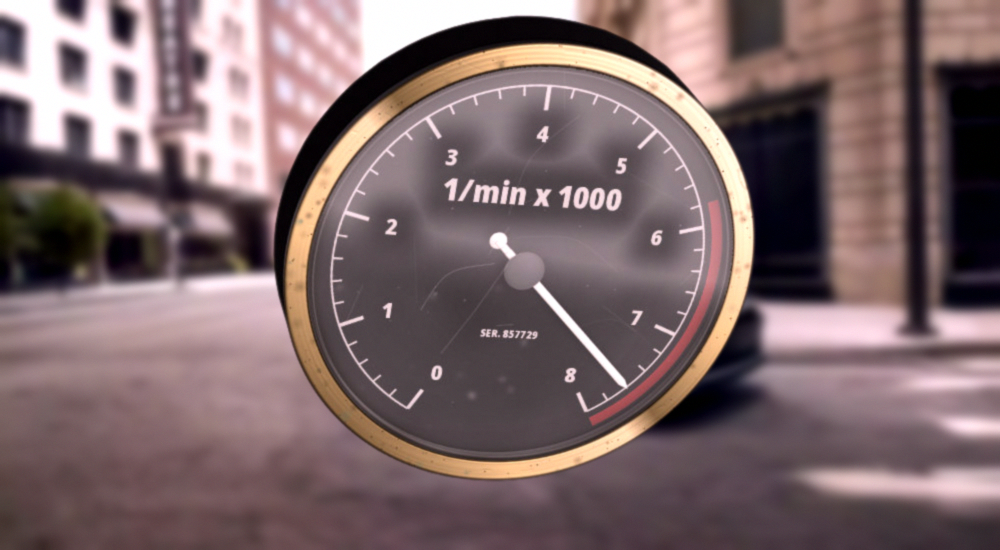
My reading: 7600,rpm
